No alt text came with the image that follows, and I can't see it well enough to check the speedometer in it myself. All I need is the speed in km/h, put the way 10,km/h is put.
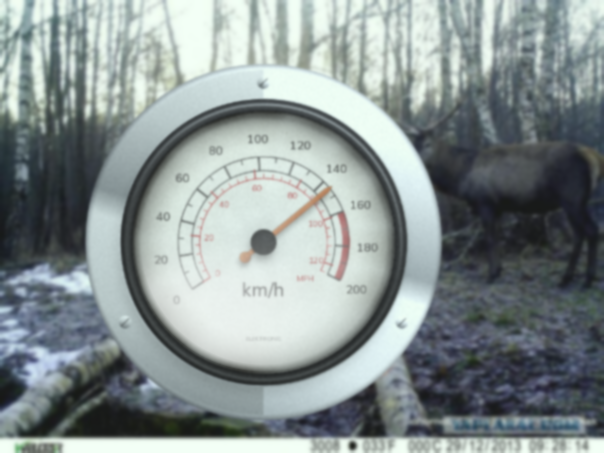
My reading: 145,km/h
